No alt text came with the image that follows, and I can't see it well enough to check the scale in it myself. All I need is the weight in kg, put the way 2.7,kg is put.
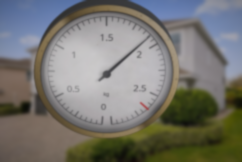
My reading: 1.9,kg
